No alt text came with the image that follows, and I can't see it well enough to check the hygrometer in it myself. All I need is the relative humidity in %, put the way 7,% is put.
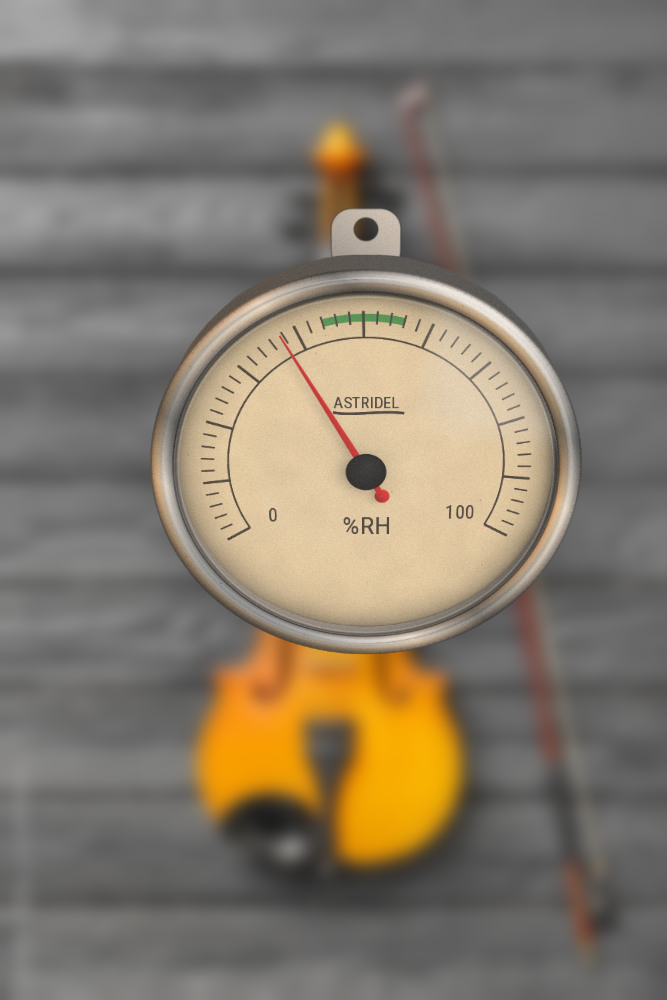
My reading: 38,%
